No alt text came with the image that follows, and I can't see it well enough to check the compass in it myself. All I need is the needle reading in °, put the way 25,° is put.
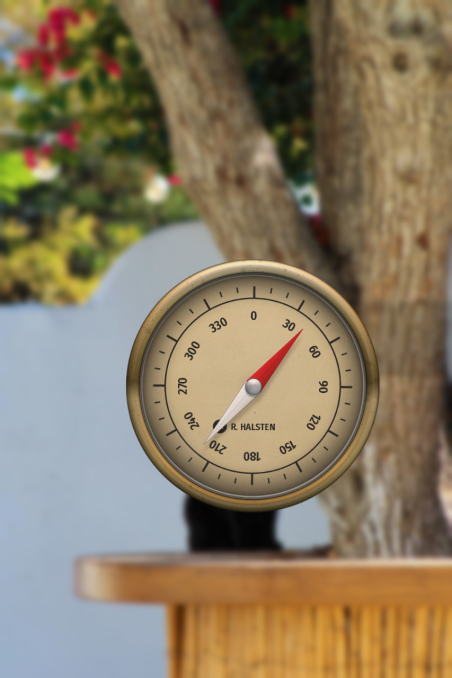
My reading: 40,°
